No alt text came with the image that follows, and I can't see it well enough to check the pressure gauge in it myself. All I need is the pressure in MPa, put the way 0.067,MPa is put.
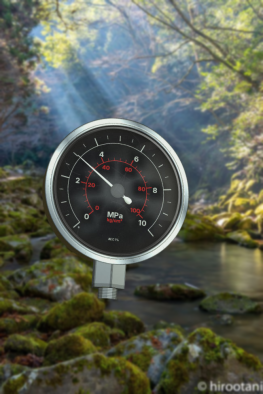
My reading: 3,MPa
